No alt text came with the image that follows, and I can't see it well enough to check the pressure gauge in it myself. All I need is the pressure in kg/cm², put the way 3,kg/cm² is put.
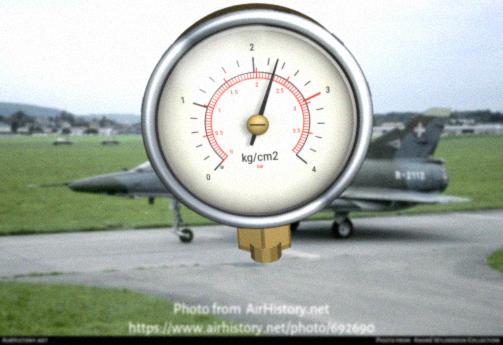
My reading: 2.3,kg/cm²
